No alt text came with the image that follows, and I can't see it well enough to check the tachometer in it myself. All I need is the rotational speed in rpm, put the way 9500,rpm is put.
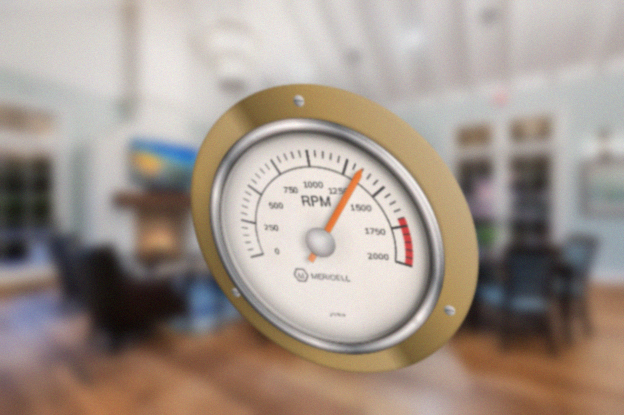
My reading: 1350,rpm
